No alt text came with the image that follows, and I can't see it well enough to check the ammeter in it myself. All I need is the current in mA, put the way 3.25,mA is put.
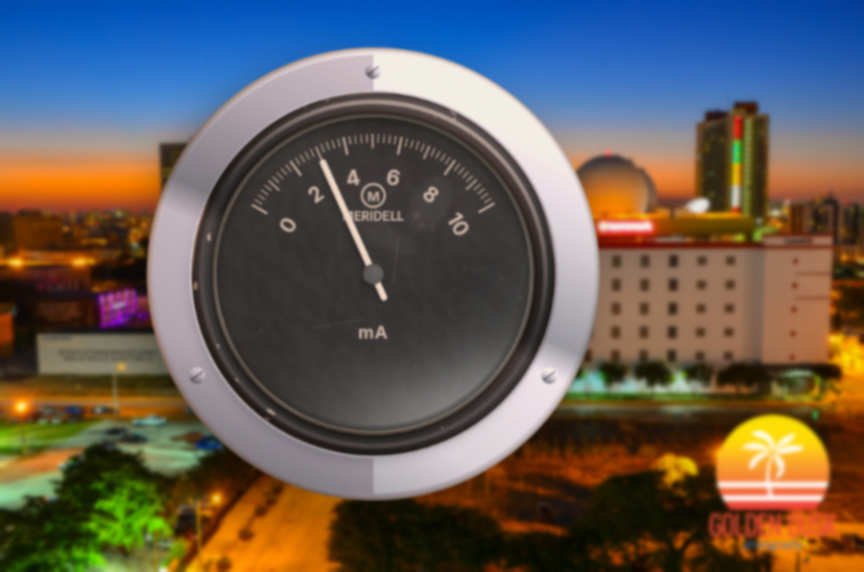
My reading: 3,mA
